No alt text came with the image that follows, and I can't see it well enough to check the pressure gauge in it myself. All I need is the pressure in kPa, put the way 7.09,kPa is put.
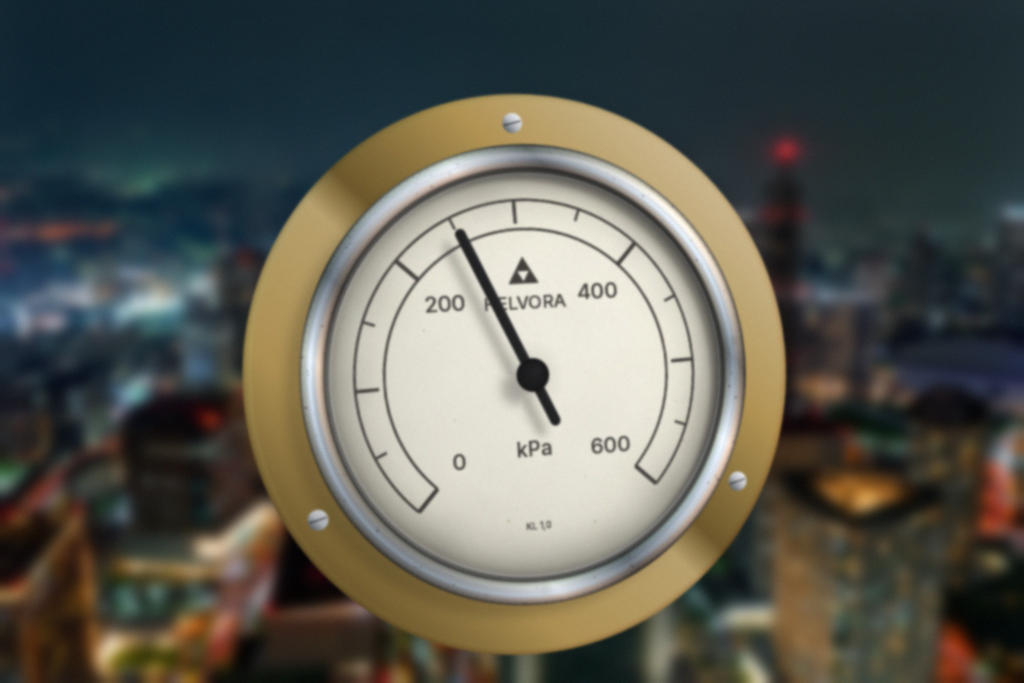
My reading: 250,kPa
